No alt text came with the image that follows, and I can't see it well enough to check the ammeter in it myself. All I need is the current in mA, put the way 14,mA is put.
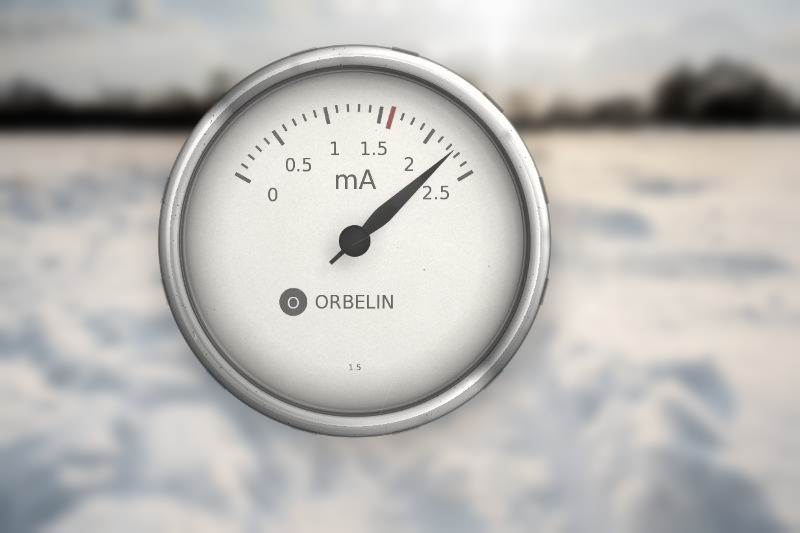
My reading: 2.25,mA
